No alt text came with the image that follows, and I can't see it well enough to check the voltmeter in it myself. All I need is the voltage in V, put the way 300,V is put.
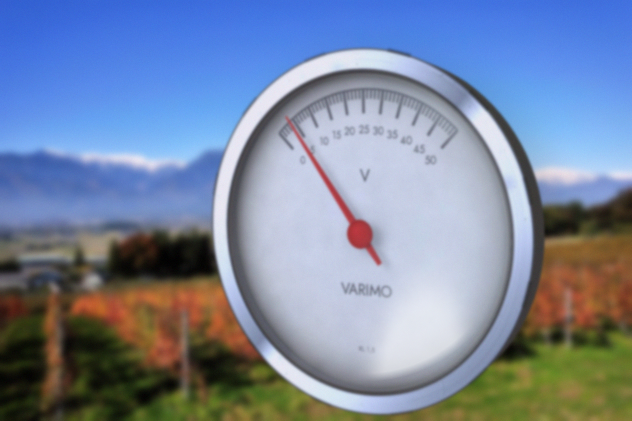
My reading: 5,V
